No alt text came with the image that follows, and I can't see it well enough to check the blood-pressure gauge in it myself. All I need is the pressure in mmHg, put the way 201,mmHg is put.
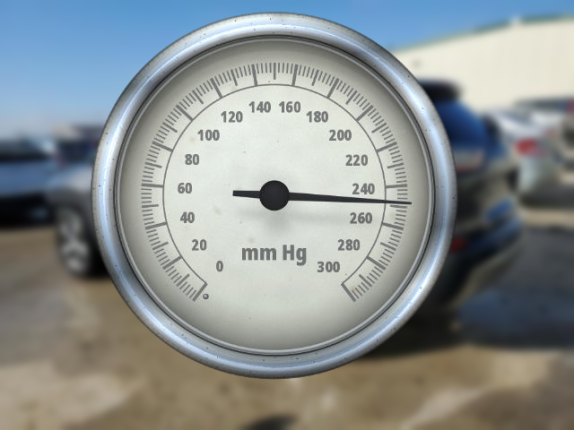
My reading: 248,mmHg
